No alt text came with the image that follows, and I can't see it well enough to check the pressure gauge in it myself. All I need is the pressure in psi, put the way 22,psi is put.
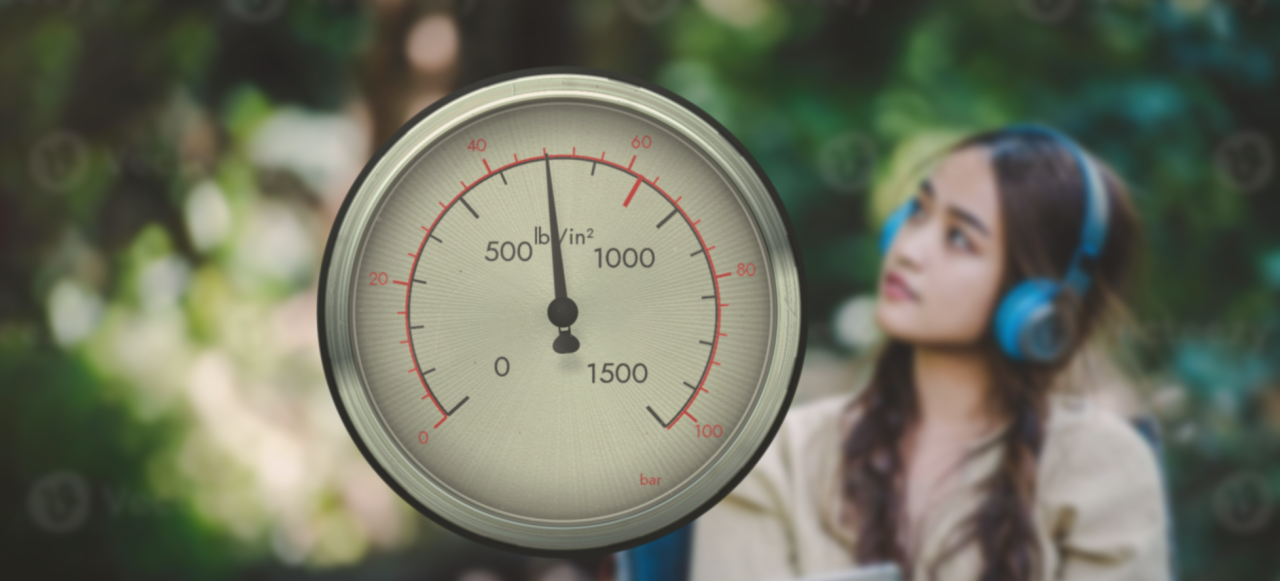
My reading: 700,psi
